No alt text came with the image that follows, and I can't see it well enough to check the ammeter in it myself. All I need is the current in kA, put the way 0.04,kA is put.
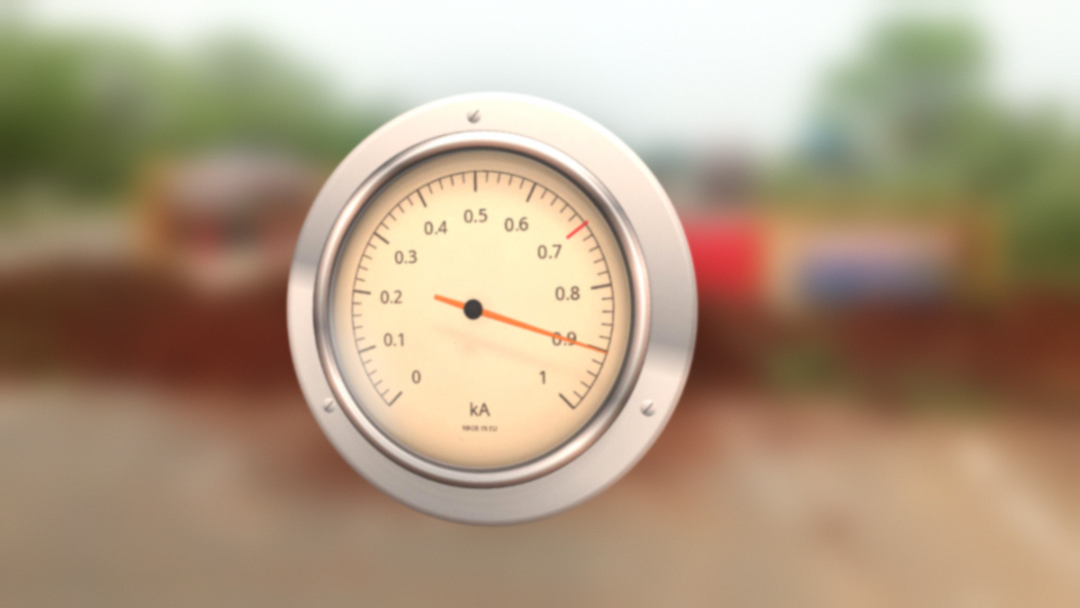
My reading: 0.9,kA
